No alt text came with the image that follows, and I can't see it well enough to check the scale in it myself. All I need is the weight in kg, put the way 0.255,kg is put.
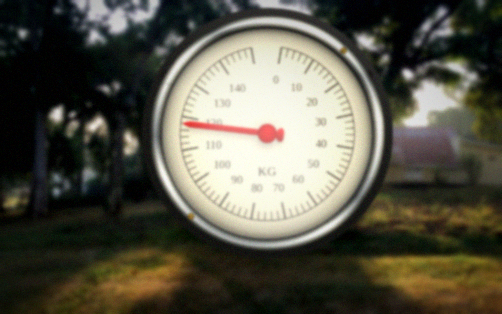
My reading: 118,kg
